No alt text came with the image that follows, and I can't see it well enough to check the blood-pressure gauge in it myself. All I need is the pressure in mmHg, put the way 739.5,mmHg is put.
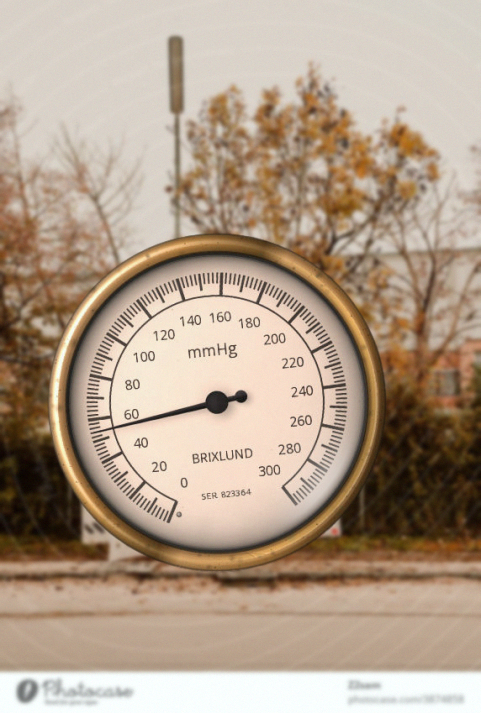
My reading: 54,mmHg
